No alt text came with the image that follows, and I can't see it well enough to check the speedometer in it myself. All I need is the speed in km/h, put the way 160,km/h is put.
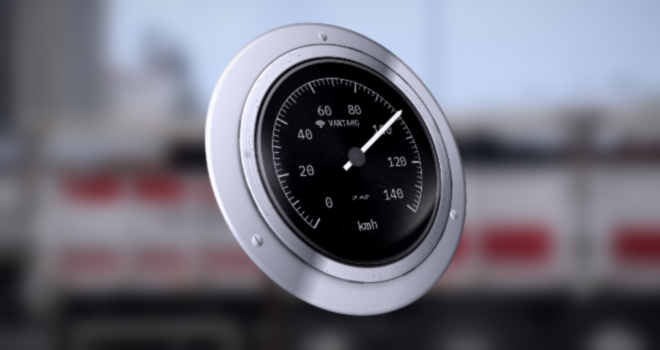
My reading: 100,km/h
